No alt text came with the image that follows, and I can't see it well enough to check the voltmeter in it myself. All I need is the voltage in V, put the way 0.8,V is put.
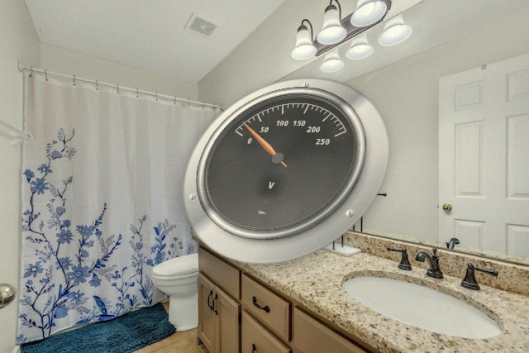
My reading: 20,V
